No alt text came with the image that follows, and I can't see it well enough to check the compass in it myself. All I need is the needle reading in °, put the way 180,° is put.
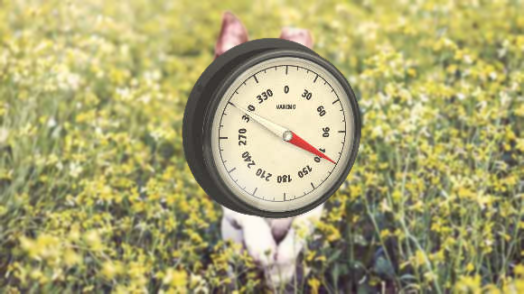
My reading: 120,°
